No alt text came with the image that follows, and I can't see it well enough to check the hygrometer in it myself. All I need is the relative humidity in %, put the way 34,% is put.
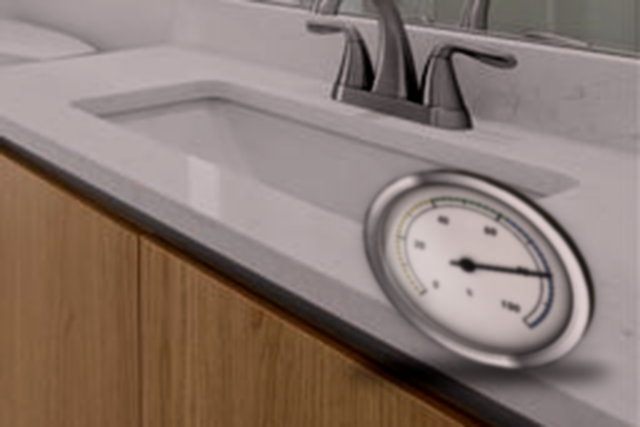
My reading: 80,%
